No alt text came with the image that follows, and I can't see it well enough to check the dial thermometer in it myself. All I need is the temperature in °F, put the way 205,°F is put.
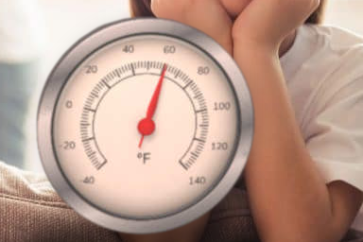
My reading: 60,°F
